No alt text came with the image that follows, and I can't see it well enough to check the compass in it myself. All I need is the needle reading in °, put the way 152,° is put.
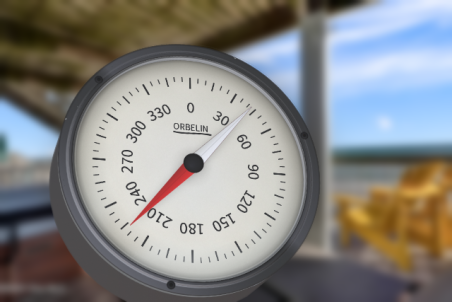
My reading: 222.5,°
